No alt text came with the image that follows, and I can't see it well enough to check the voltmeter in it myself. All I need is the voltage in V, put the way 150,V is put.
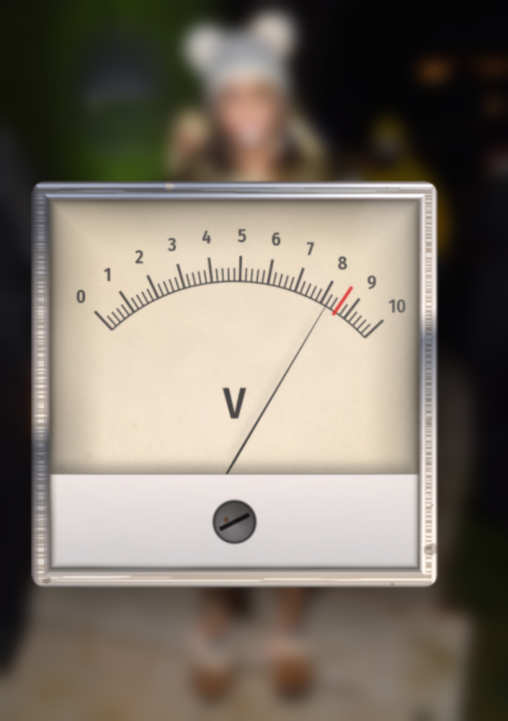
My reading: 8.2,V
